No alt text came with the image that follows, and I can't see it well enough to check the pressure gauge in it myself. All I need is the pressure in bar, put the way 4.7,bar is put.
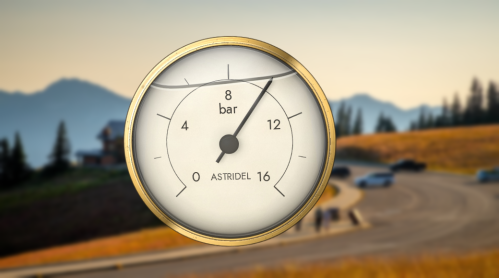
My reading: 10,bar
